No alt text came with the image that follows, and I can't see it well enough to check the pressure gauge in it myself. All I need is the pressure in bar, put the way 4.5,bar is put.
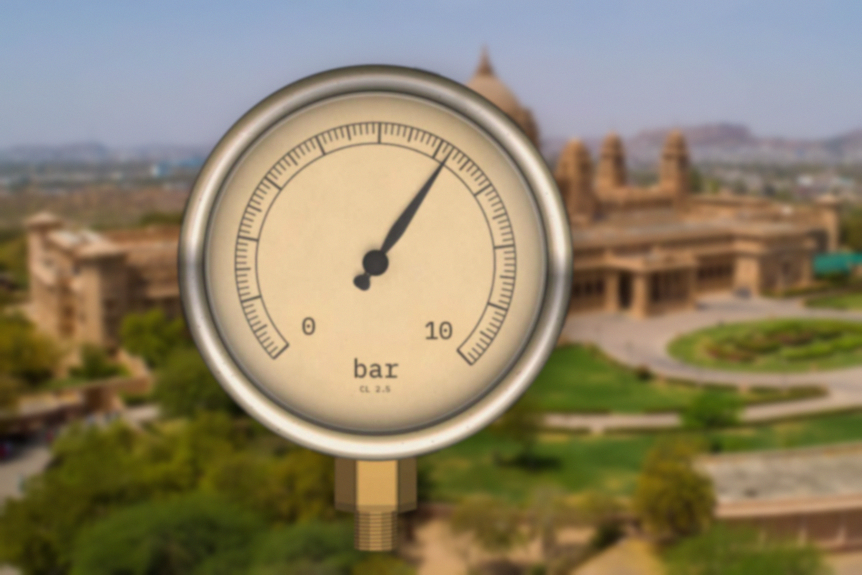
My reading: 6.2,bar
